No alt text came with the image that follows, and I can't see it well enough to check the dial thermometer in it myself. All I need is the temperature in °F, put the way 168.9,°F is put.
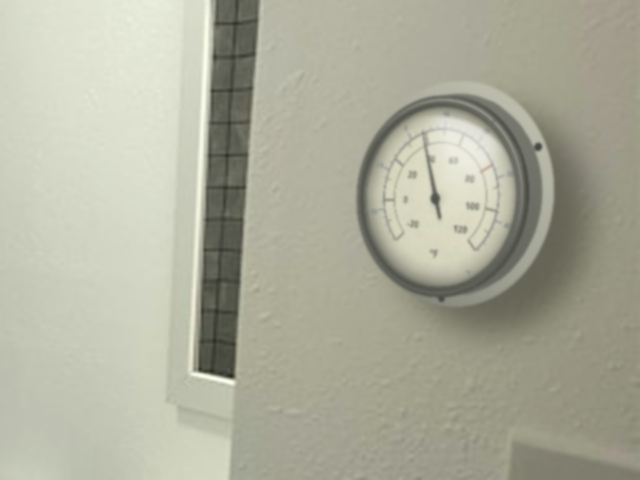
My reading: 40,°F
